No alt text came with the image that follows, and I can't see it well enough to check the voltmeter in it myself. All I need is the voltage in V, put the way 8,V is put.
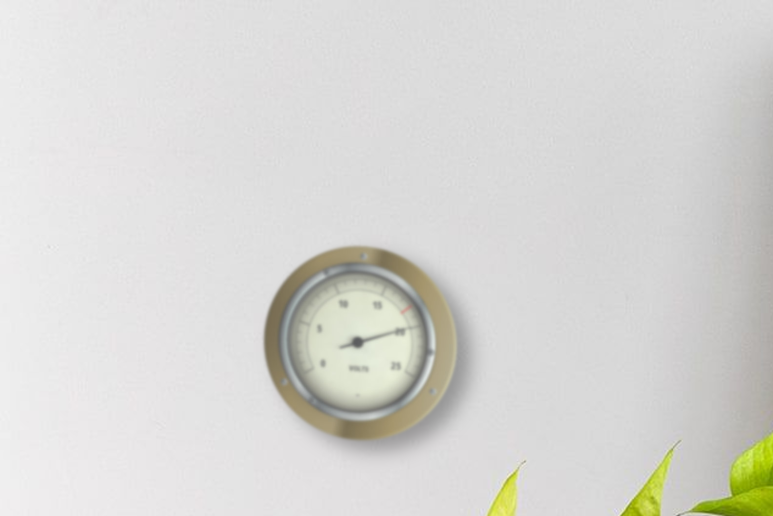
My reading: 20,V
